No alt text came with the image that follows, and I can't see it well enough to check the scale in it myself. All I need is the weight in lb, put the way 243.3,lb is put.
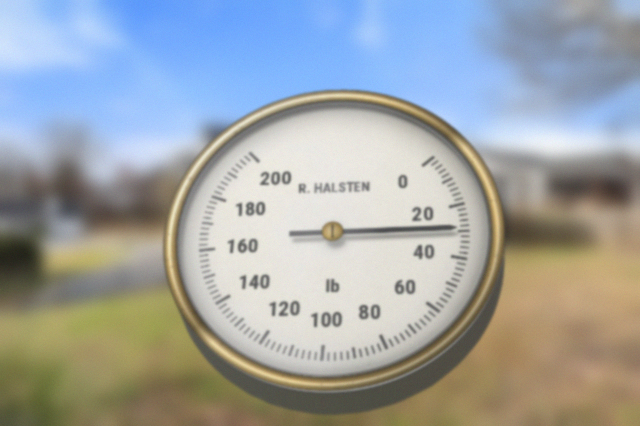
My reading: 30,lb
